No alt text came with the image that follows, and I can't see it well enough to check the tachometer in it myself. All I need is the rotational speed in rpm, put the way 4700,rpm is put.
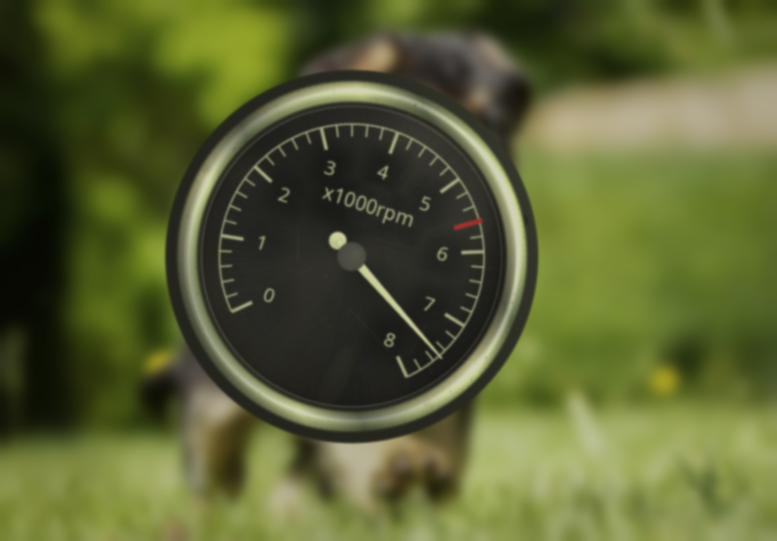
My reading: 7500,rpm
